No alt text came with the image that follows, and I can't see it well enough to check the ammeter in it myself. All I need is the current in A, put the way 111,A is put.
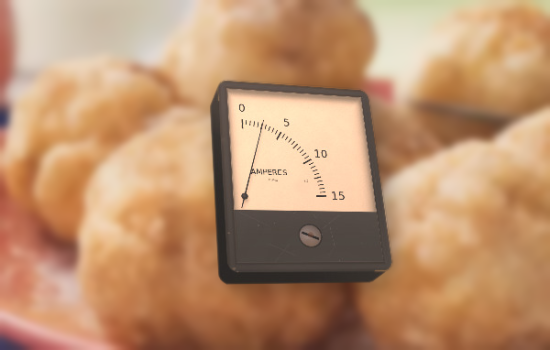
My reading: 2.5,A
